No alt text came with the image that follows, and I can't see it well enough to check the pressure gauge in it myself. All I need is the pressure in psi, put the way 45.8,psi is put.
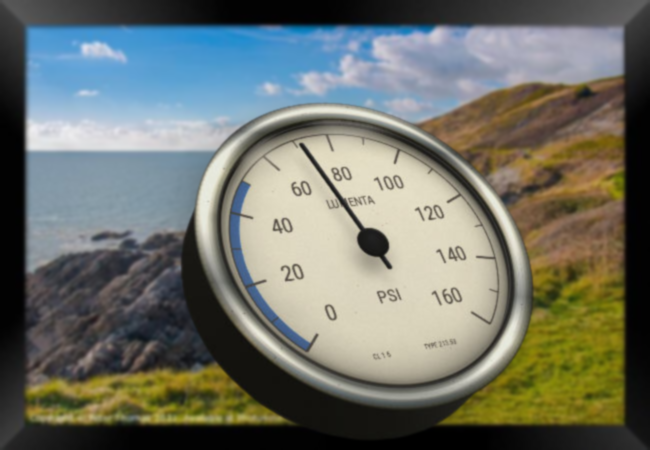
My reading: 70,psi
